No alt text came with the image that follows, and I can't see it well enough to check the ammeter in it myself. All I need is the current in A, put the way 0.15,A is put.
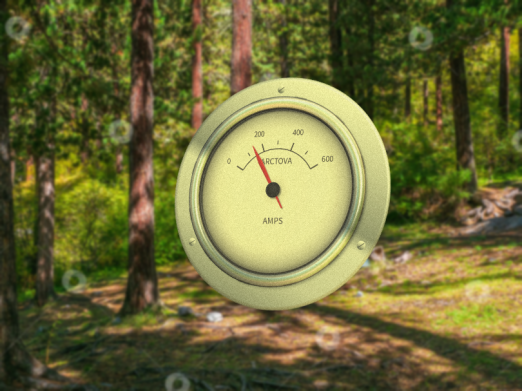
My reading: 150,A
